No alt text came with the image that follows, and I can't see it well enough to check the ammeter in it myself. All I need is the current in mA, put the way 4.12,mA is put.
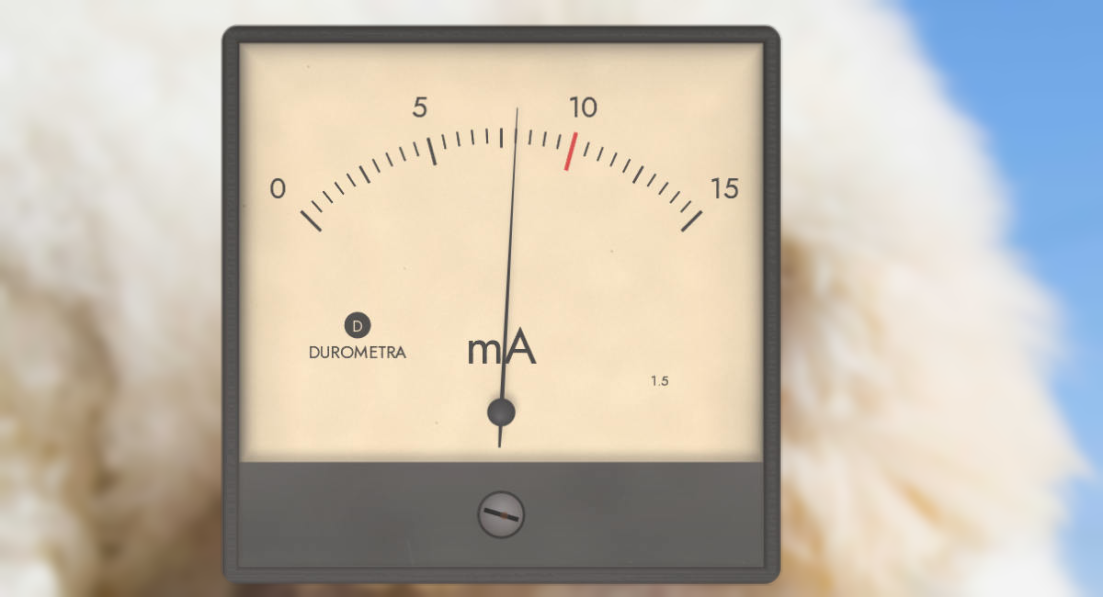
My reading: 8,mA
